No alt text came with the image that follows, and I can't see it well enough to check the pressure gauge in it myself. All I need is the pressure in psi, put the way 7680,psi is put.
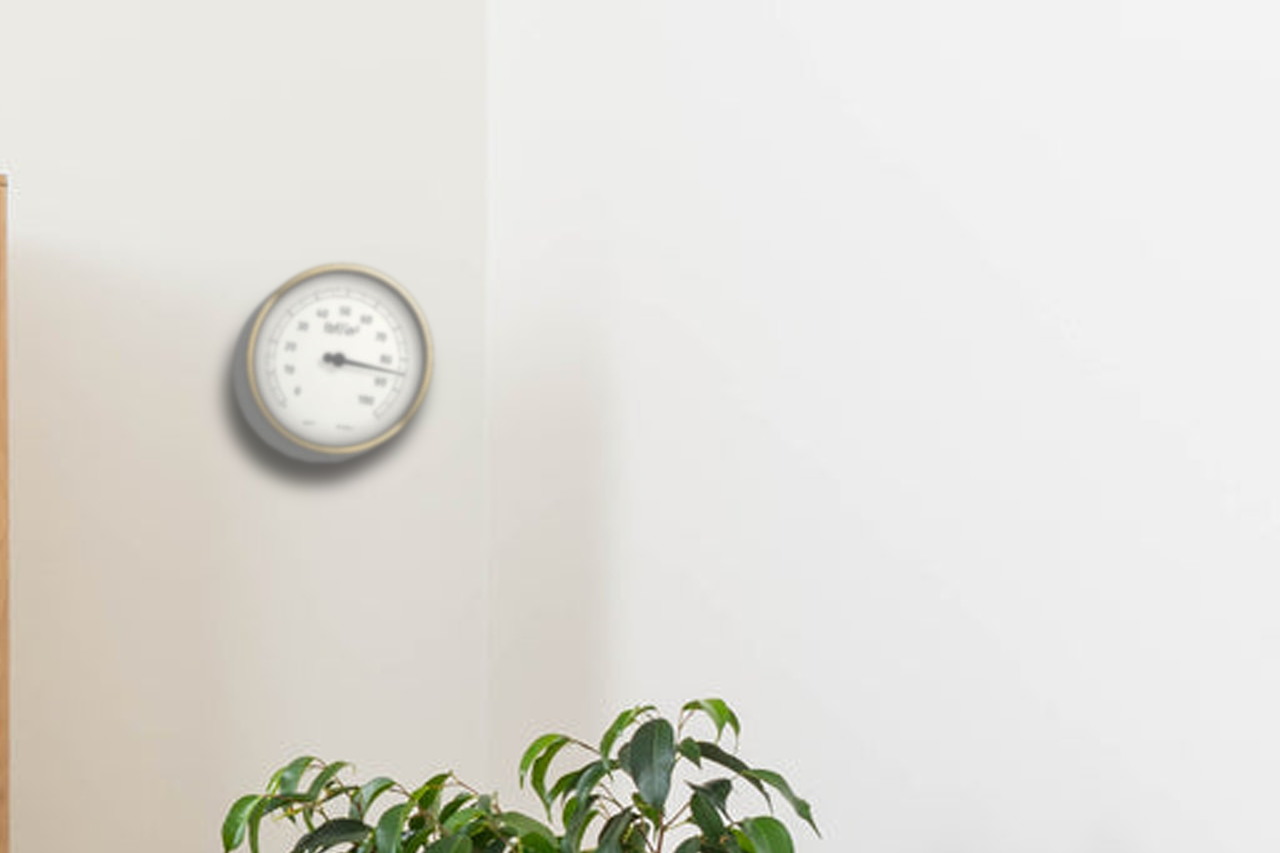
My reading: 85,psi
